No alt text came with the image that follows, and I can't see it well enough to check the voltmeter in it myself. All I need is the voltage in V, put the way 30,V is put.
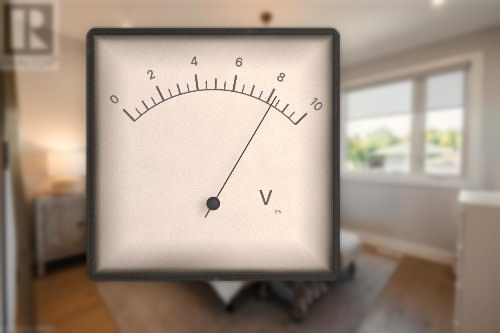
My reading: 8.25,V
